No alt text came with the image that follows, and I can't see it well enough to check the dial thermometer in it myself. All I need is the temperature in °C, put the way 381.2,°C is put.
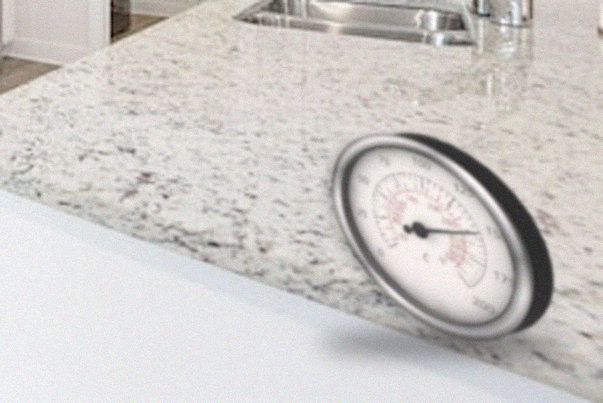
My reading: 150,°C
